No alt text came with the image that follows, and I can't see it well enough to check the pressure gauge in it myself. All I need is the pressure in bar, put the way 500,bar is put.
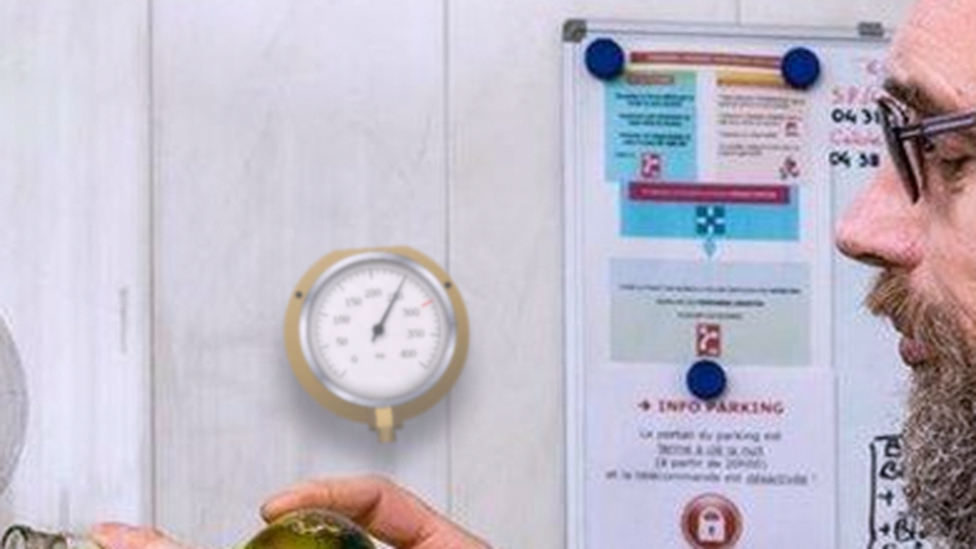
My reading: 250,bar
